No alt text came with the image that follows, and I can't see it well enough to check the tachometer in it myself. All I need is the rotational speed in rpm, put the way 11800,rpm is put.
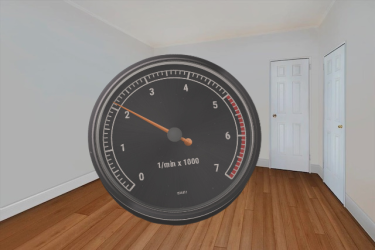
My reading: 2100,rpm
